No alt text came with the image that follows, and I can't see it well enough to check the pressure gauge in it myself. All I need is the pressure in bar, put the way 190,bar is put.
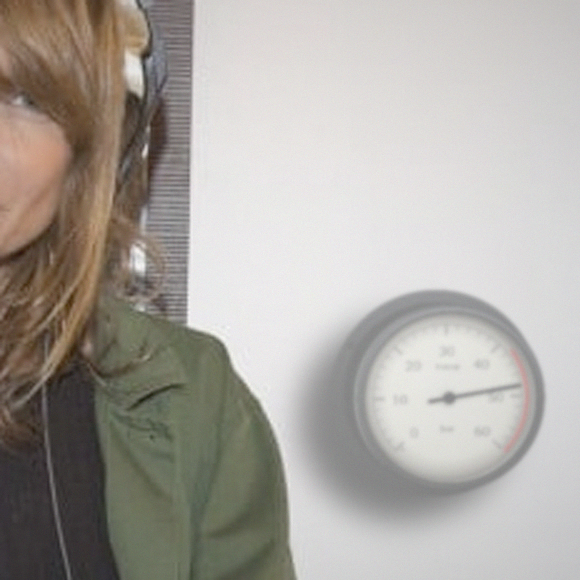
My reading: 48,bar
